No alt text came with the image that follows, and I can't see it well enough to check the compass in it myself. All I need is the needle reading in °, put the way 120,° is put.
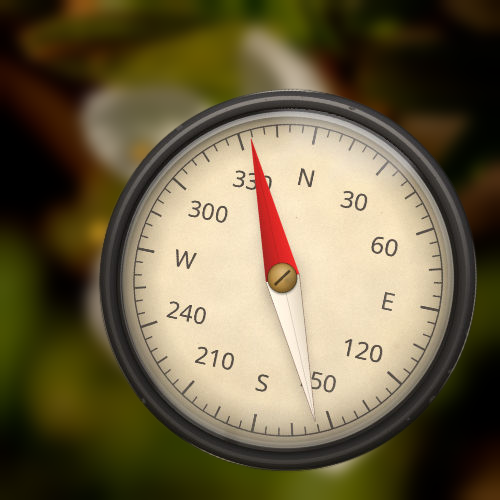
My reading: 335,°
